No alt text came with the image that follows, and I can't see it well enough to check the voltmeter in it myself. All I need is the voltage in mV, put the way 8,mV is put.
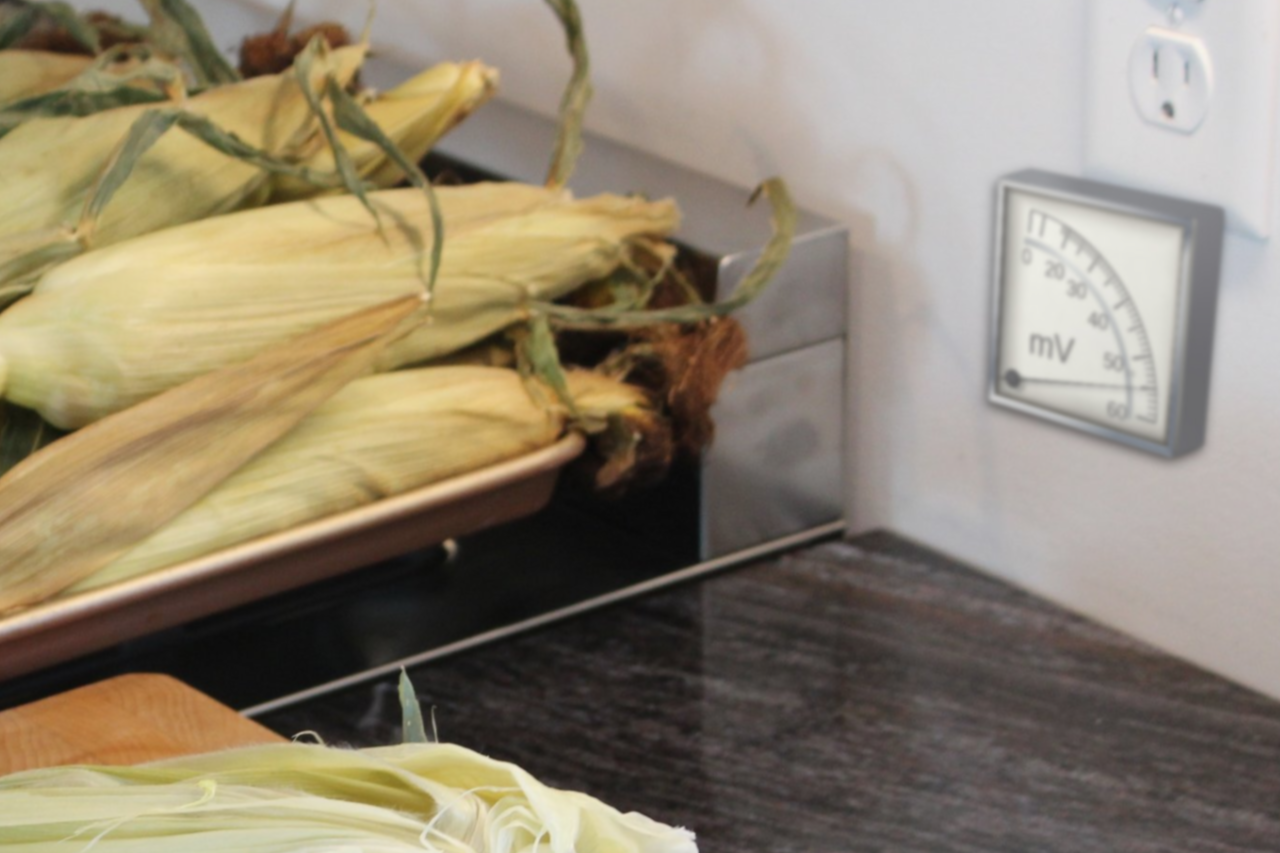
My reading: 55,mV
